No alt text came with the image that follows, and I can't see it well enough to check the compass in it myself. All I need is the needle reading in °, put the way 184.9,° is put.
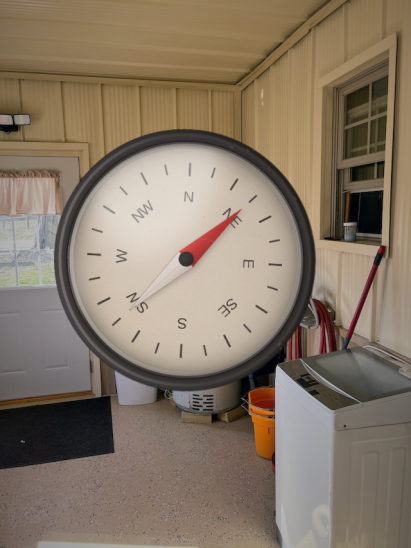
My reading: 45,°
